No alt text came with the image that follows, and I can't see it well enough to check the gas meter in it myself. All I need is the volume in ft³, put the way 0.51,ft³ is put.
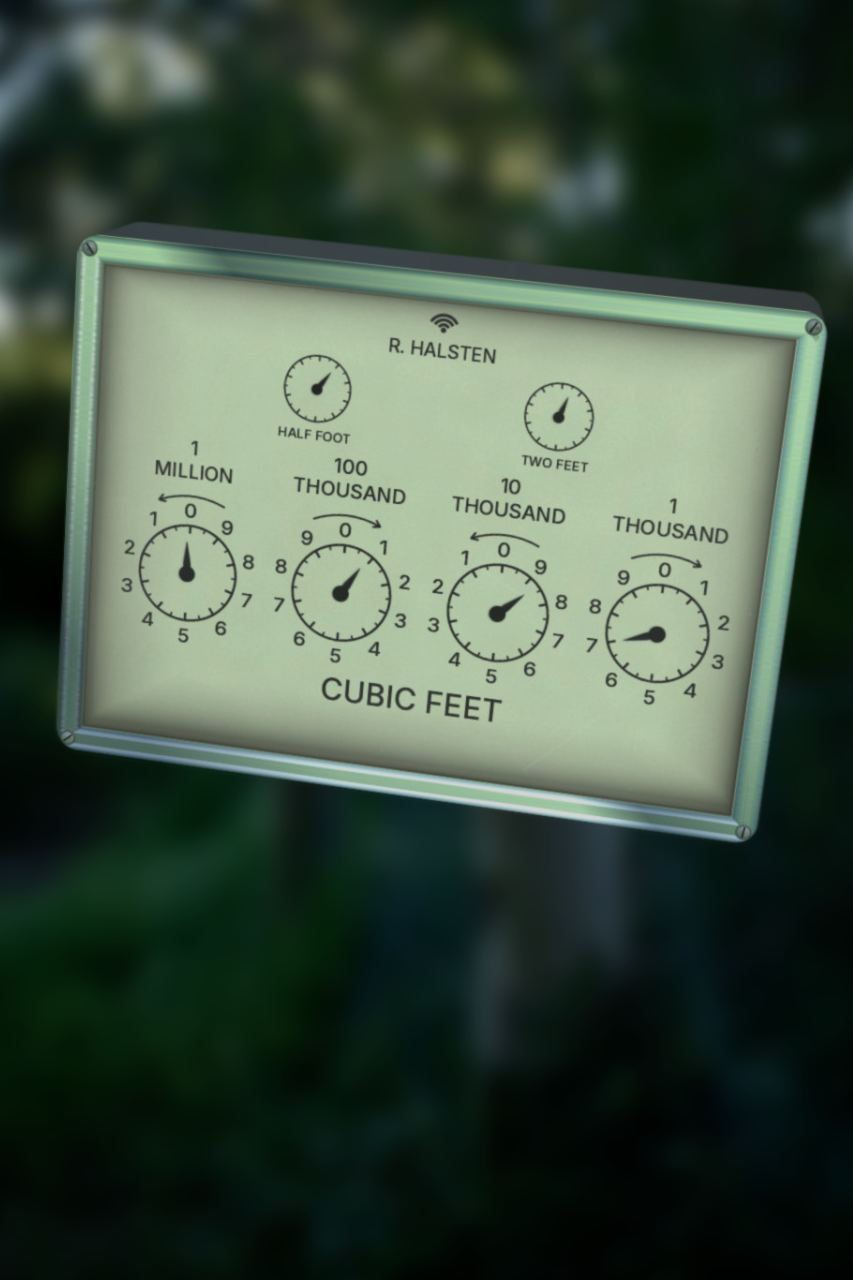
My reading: 8700,ft³
